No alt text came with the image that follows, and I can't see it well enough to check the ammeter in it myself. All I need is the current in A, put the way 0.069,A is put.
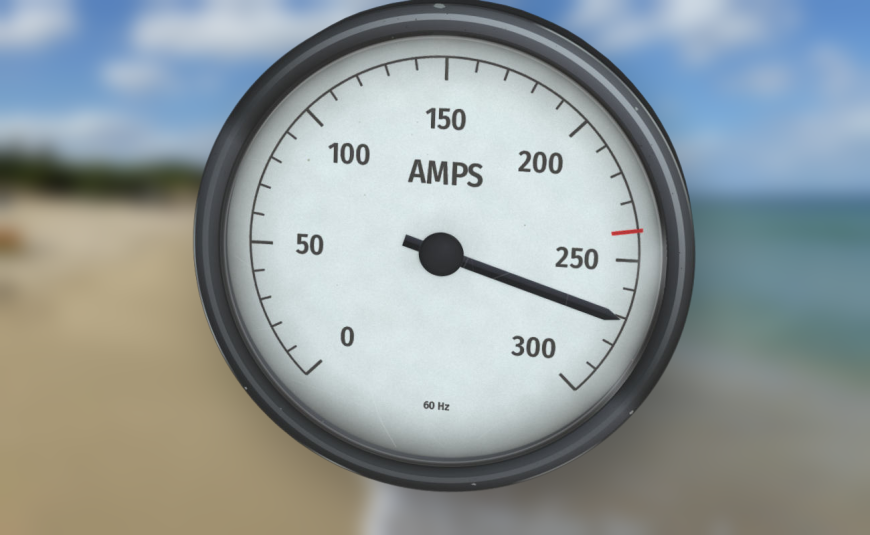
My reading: 270,A
